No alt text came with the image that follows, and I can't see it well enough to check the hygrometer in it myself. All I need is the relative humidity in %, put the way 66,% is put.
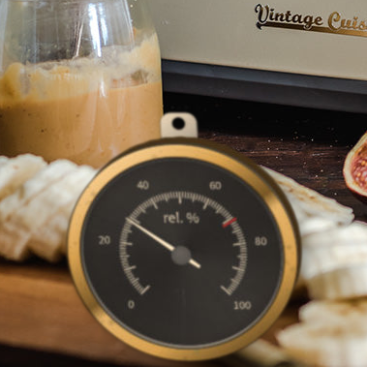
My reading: 30,%
